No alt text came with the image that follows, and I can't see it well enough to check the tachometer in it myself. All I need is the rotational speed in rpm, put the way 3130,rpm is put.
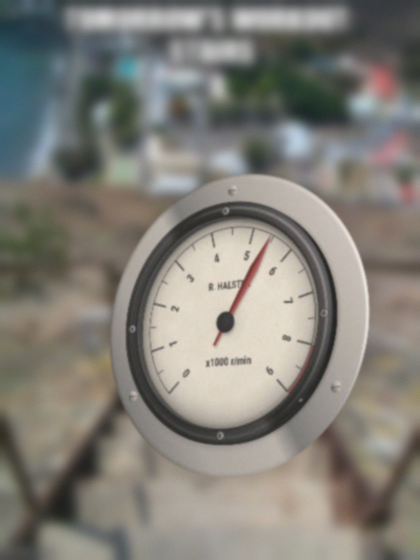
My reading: 5500,rpm
